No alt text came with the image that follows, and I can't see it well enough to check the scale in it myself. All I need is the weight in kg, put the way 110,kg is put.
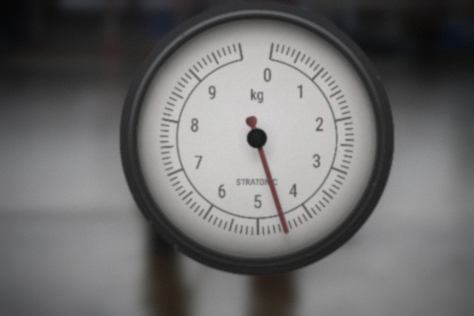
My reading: 4.5,kg
